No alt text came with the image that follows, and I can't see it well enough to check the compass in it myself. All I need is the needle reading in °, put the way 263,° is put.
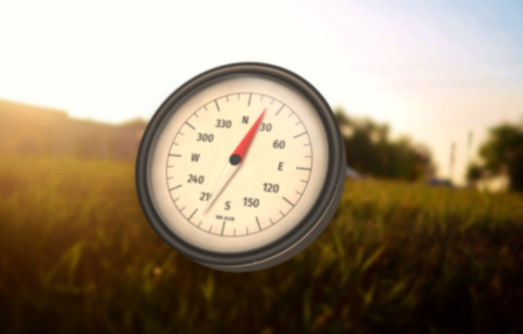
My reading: 20,°
